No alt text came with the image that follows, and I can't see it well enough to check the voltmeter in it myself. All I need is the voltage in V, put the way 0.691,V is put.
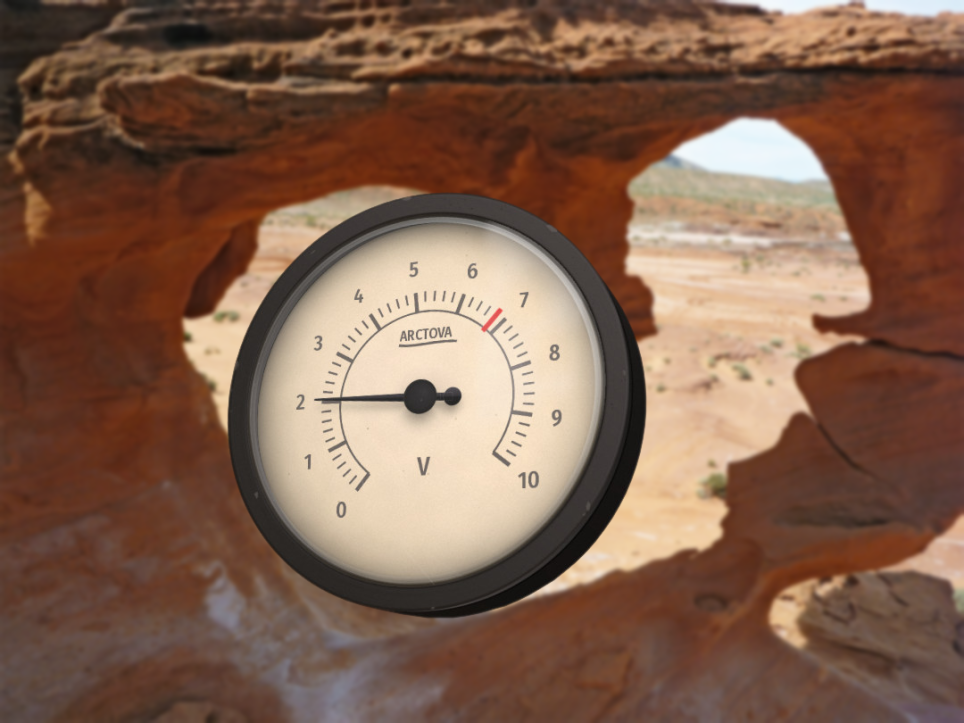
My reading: 2,V
